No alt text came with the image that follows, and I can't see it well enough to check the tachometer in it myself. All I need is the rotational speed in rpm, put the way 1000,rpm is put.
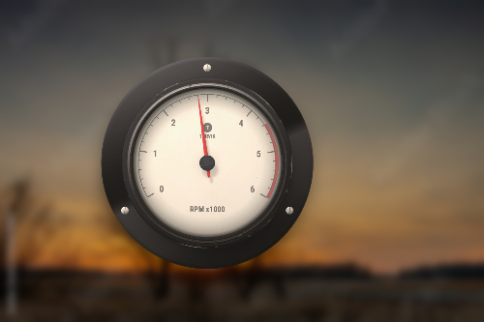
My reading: 2800,rpm
